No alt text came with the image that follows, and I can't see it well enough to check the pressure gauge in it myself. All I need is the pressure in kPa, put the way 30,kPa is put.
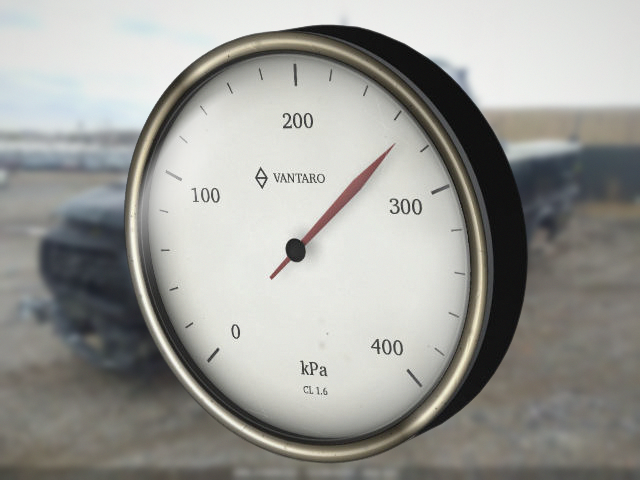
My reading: 270,kPa
